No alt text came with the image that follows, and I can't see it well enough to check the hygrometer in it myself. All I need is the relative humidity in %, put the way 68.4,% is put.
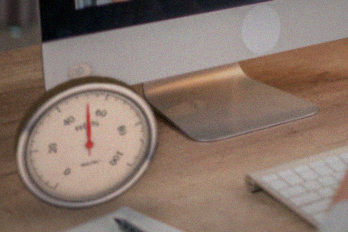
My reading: 52,%
